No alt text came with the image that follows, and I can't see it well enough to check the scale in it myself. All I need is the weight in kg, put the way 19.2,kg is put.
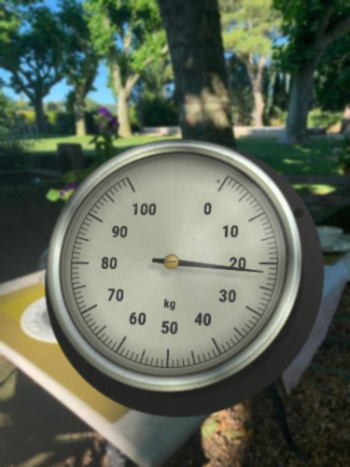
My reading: 22,kg
